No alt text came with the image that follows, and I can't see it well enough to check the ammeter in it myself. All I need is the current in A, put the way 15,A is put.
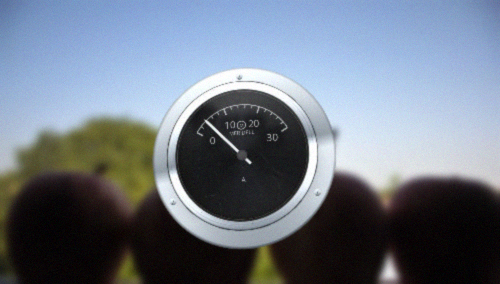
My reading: 4,A
